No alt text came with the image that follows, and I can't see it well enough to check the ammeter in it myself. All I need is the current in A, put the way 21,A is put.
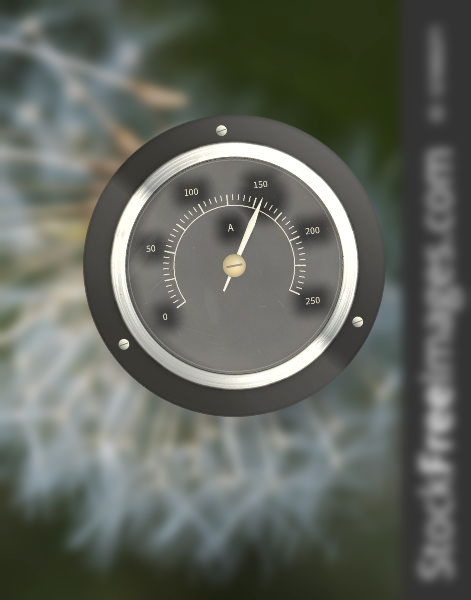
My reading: 155,A
